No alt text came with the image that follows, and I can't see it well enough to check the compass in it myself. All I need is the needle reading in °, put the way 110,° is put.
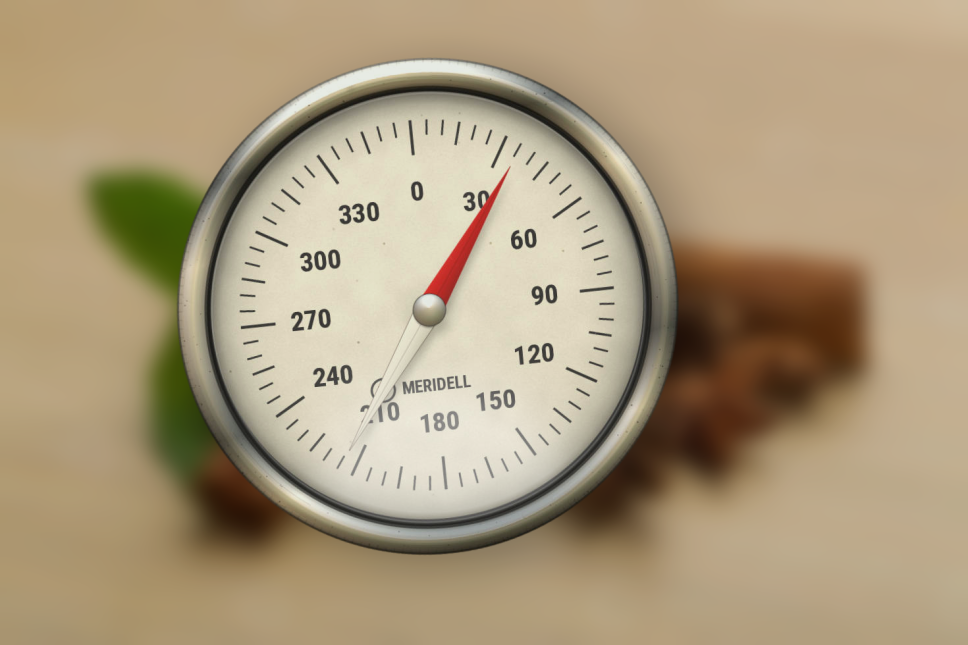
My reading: 35,°
